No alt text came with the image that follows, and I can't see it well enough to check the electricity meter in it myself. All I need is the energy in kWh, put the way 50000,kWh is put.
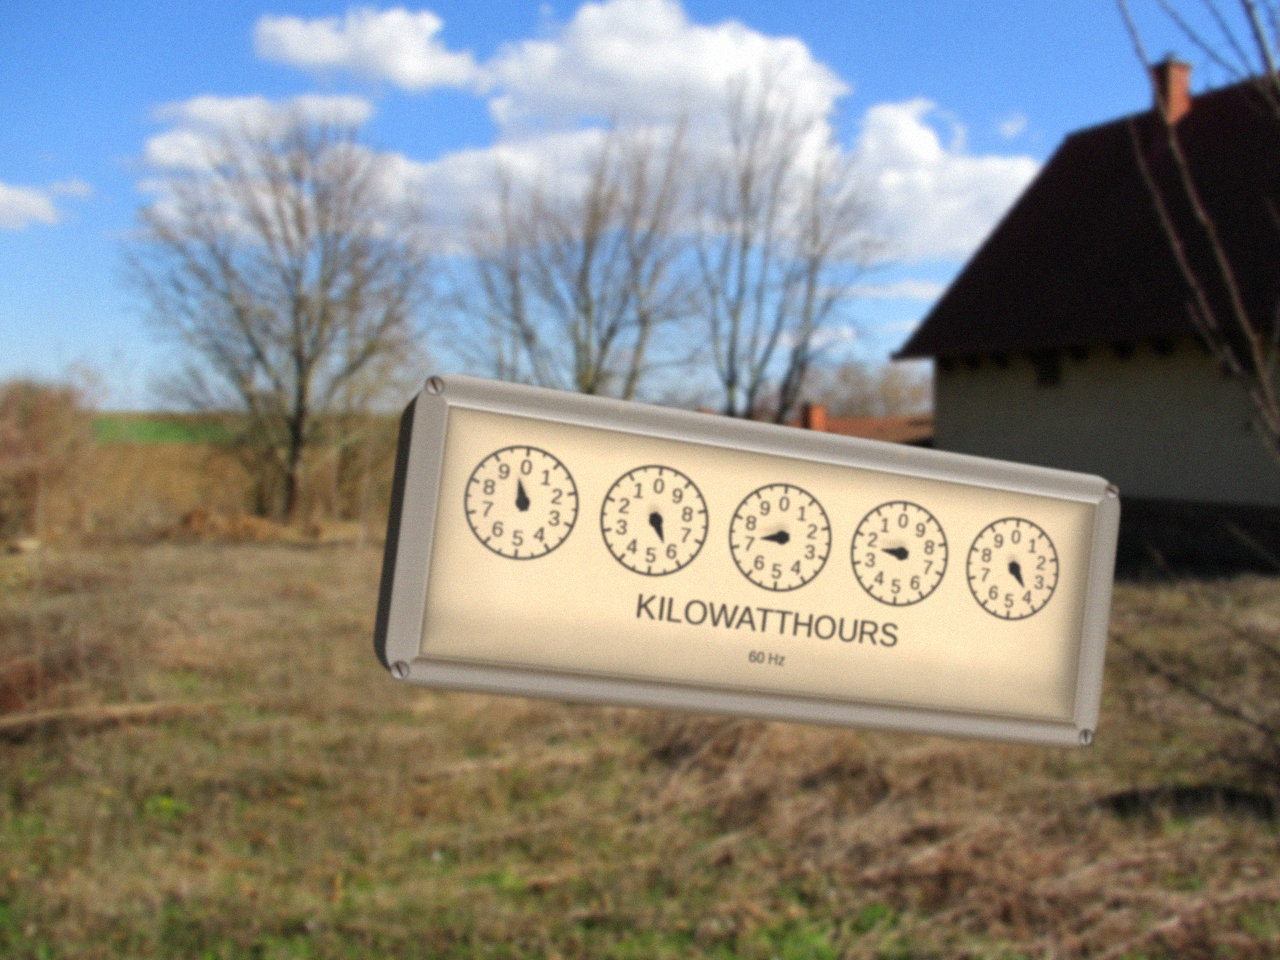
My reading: 95724,kWh
